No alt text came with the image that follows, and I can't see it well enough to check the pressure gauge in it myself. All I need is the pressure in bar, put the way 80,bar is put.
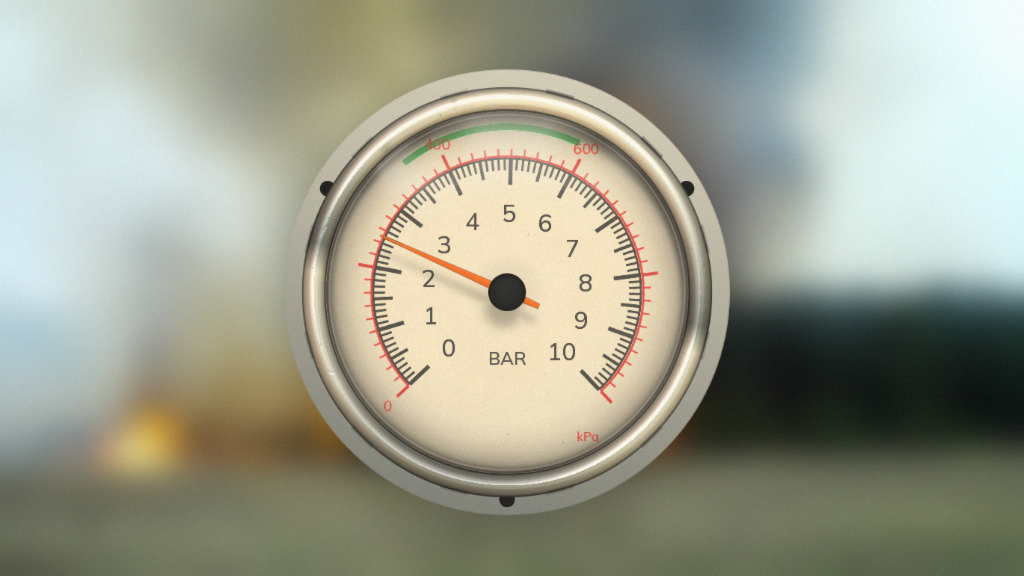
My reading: 2.5,bar
